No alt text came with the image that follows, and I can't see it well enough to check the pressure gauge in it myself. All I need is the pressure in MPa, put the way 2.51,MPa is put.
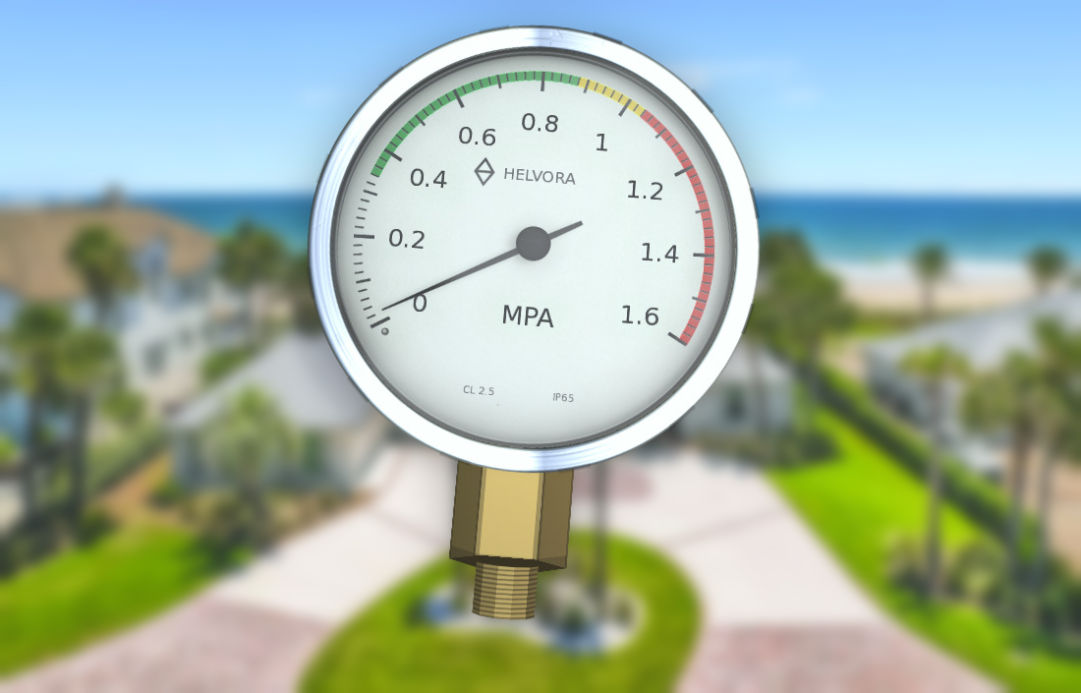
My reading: 0.02,MPa
